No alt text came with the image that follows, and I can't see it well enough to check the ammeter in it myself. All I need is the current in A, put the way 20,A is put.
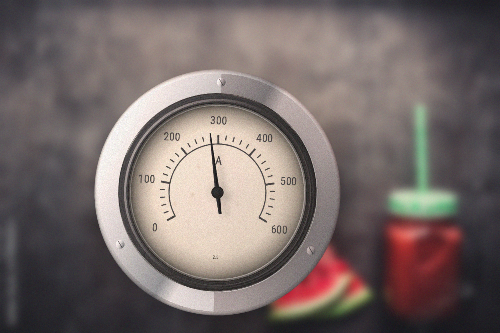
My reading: 280,A
